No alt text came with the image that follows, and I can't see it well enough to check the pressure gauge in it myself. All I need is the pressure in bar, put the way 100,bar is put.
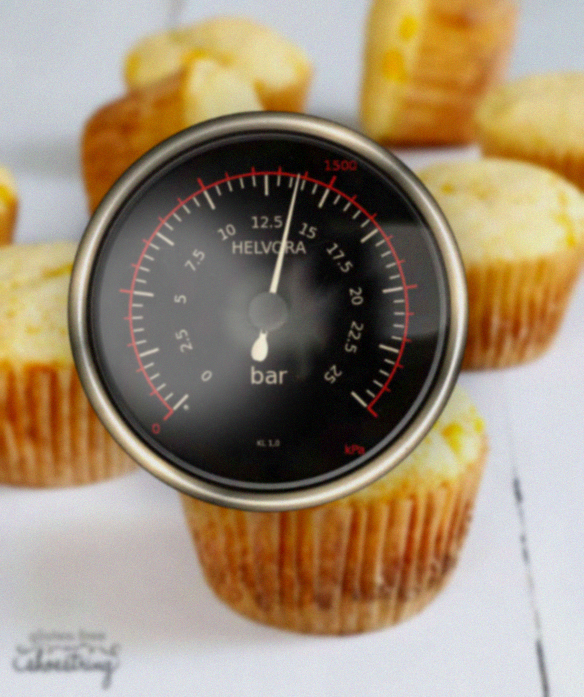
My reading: 13.75,bar
